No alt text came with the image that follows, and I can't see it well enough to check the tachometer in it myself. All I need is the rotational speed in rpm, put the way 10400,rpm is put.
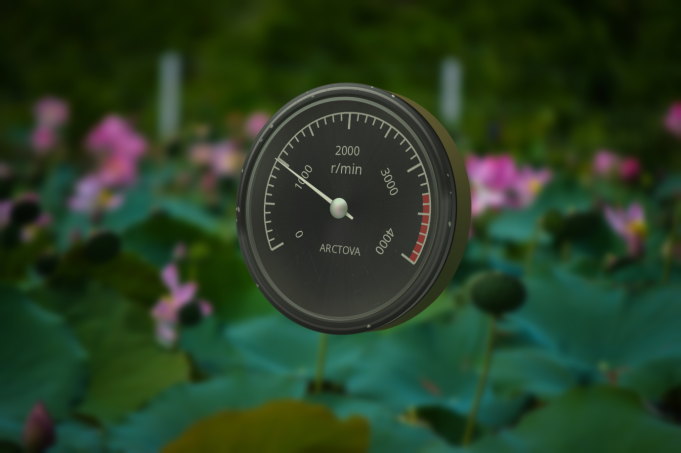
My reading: 1000,rpm
